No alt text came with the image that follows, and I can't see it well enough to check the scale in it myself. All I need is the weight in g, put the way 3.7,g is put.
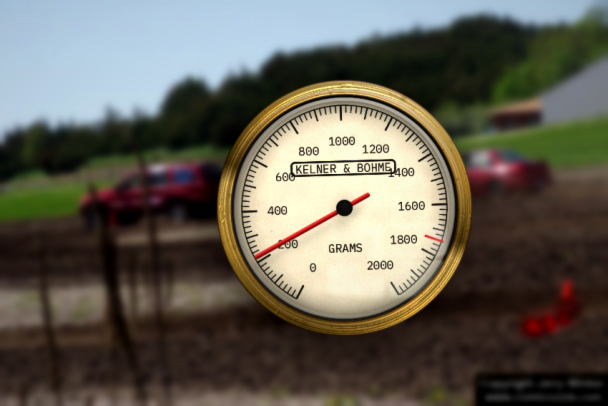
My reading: 220,g
